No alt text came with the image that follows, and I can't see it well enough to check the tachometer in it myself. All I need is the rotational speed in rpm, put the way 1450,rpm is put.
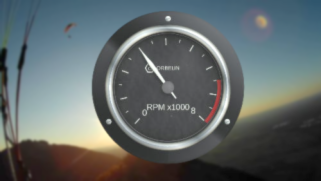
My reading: 3000,rpm
